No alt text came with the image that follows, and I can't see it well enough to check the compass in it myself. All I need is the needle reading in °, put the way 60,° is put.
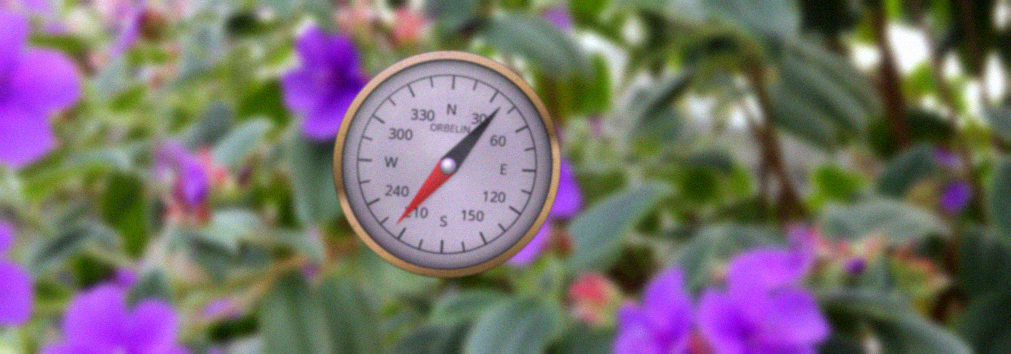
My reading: 217.5,°
